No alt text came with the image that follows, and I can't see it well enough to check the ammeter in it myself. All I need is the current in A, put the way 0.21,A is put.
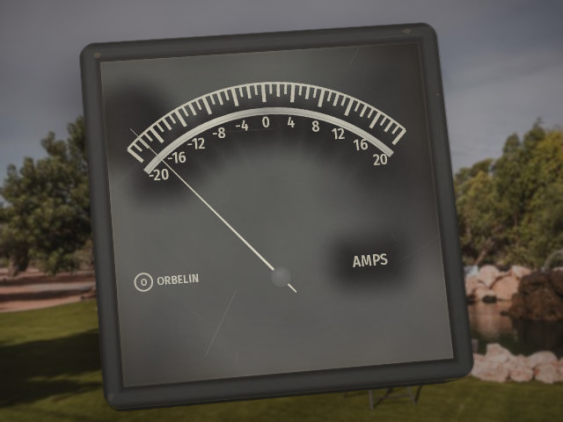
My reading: -18,A
